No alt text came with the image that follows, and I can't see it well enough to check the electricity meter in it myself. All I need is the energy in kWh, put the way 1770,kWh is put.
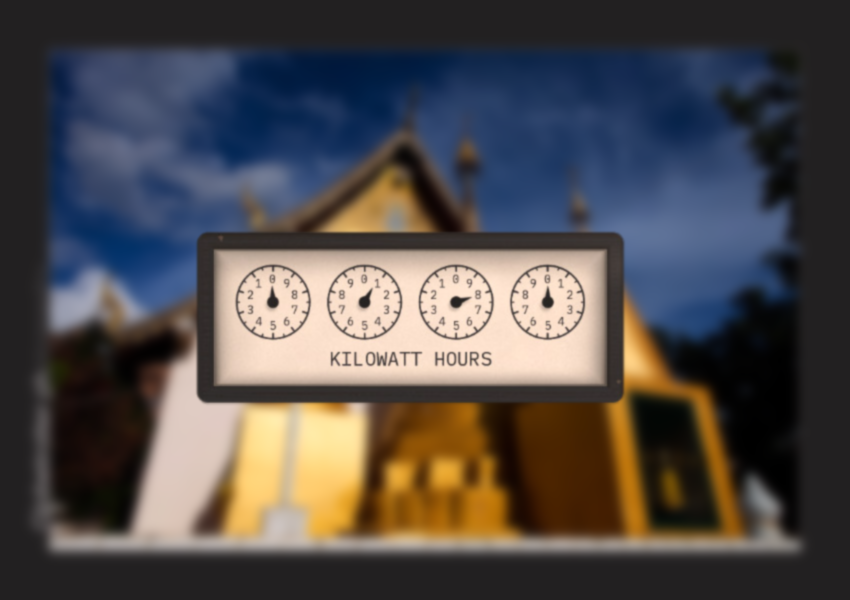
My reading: 80,kWh
